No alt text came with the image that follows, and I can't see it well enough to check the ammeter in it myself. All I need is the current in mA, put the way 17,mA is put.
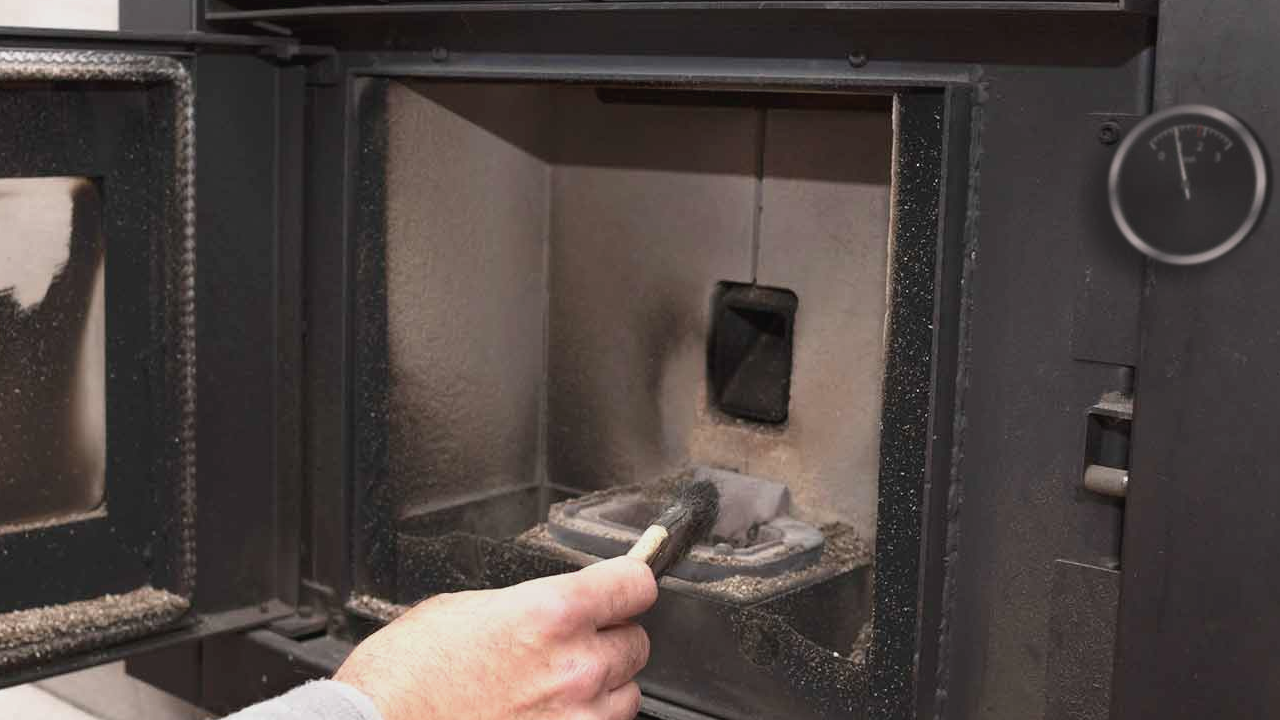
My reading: 1,mA
